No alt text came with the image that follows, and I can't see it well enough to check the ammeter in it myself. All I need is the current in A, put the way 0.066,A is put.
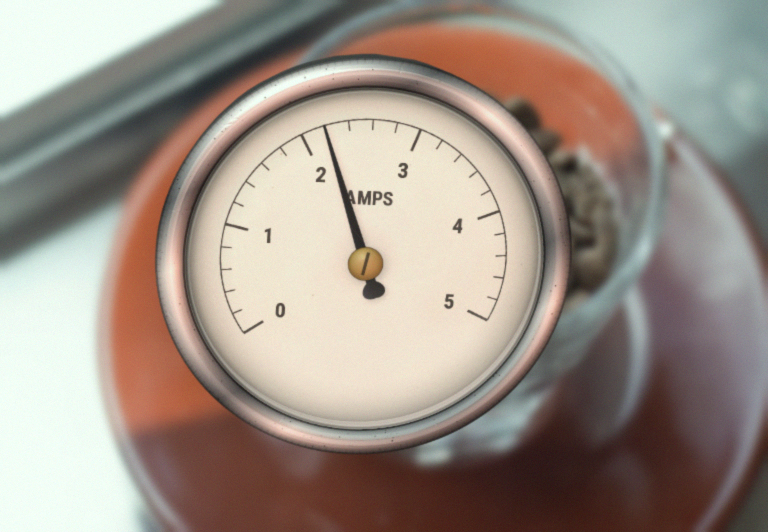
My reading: 2.2,A
